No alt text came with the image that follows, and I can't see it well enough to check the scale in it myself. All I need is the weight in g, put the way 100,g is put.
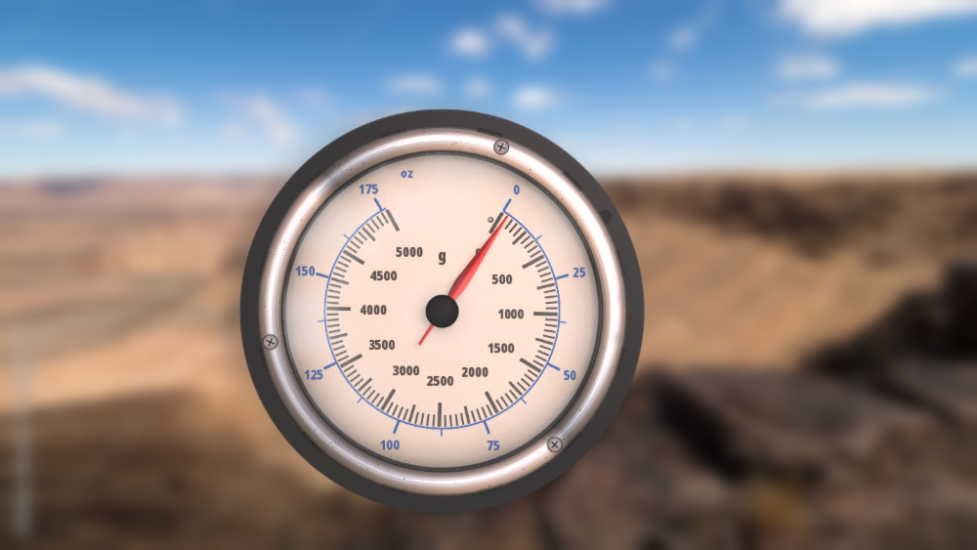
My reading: 50,g
